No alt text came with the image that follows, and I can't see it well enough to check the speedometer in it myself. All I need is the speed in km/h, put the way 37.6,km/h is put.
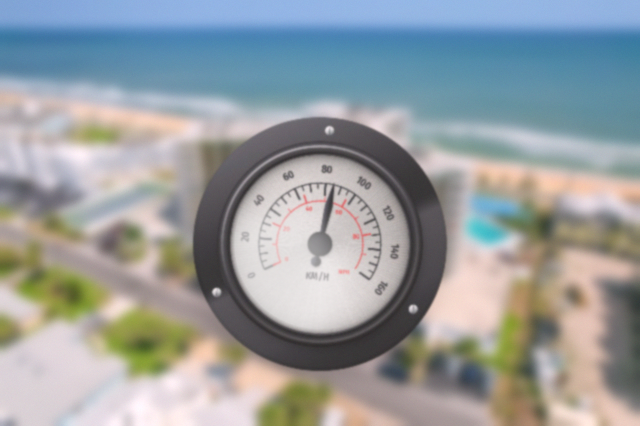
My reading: 85,km/h
